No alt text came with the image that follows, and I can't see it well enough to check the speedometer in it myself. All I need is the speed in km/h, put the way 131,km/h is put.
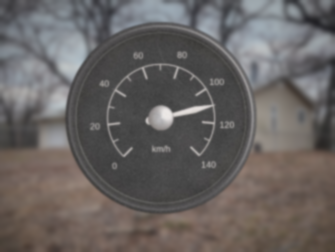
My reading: 110,km/h
